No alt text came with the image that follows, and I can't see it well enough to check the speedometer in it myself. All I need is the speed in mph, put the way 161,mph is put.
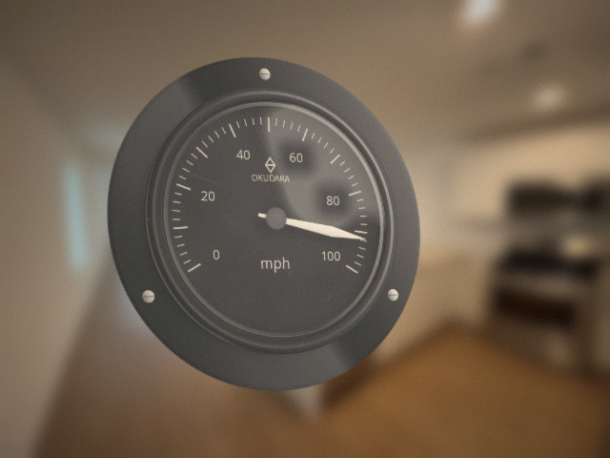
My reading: 92,mph
